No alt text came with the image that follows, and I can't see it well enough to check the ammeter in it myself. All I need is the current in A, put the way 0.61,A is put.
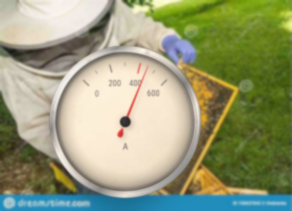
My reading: 450,A
